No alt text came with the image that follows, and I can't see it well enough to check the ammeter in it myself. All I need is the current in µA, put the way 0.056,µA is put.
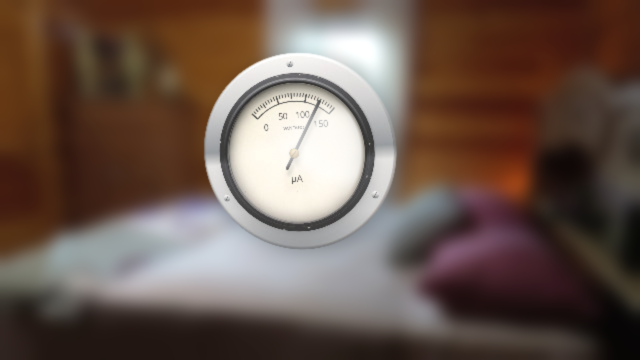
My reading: 125,µA
